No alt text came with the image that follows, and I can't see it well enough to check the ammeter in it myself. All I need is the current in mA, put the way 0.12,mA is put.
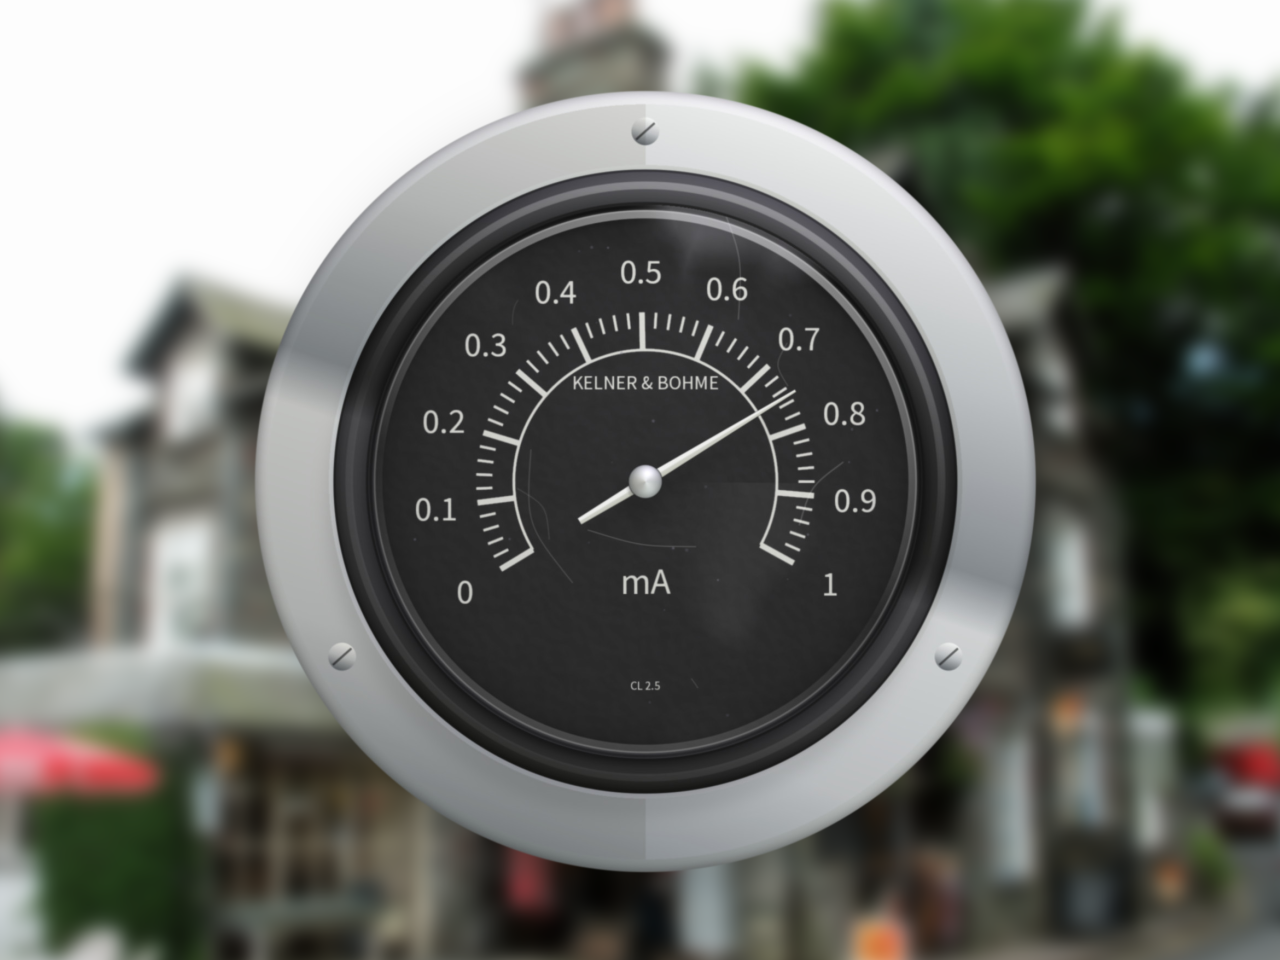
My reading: 0.75,mA
